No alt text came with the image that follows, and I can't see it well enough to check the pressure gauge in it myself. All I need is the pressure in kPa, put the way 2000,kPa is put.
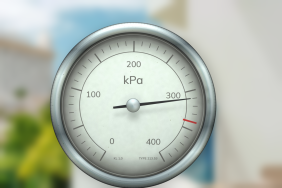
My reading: 310,kPa
